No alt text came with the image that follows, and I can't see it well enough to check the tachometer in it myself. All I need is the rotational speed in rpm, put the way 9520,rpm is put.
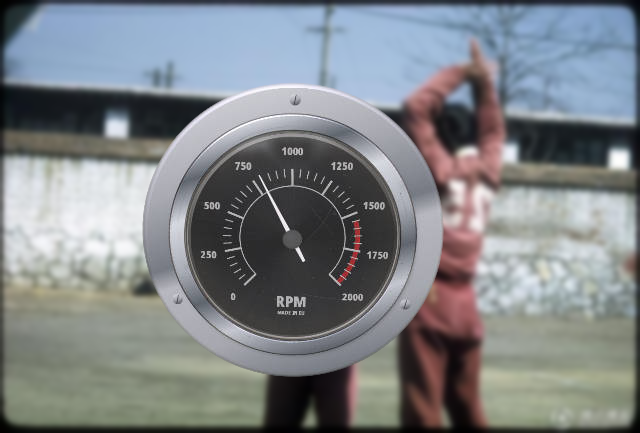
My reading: 800,rpm
